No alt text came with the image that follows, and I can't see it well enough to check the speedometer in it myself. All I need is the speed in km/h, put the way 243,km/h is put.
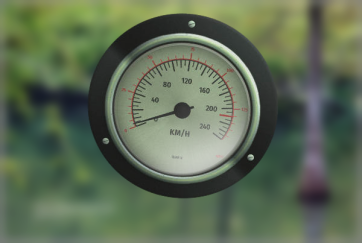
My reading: 5,km/h
